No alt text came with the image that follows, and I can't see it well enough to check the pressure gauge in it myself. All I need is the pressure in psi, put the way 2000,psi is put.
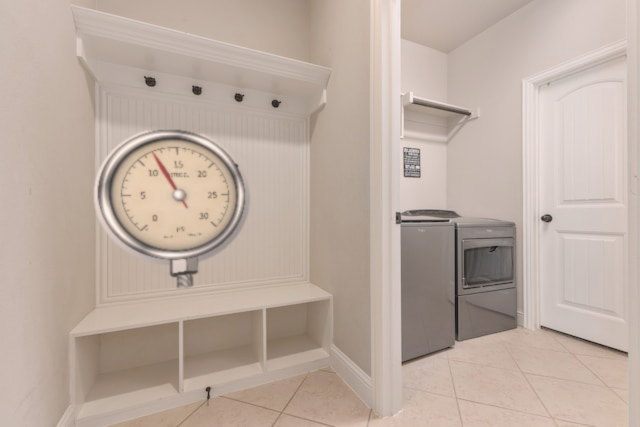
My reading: 12,psi
